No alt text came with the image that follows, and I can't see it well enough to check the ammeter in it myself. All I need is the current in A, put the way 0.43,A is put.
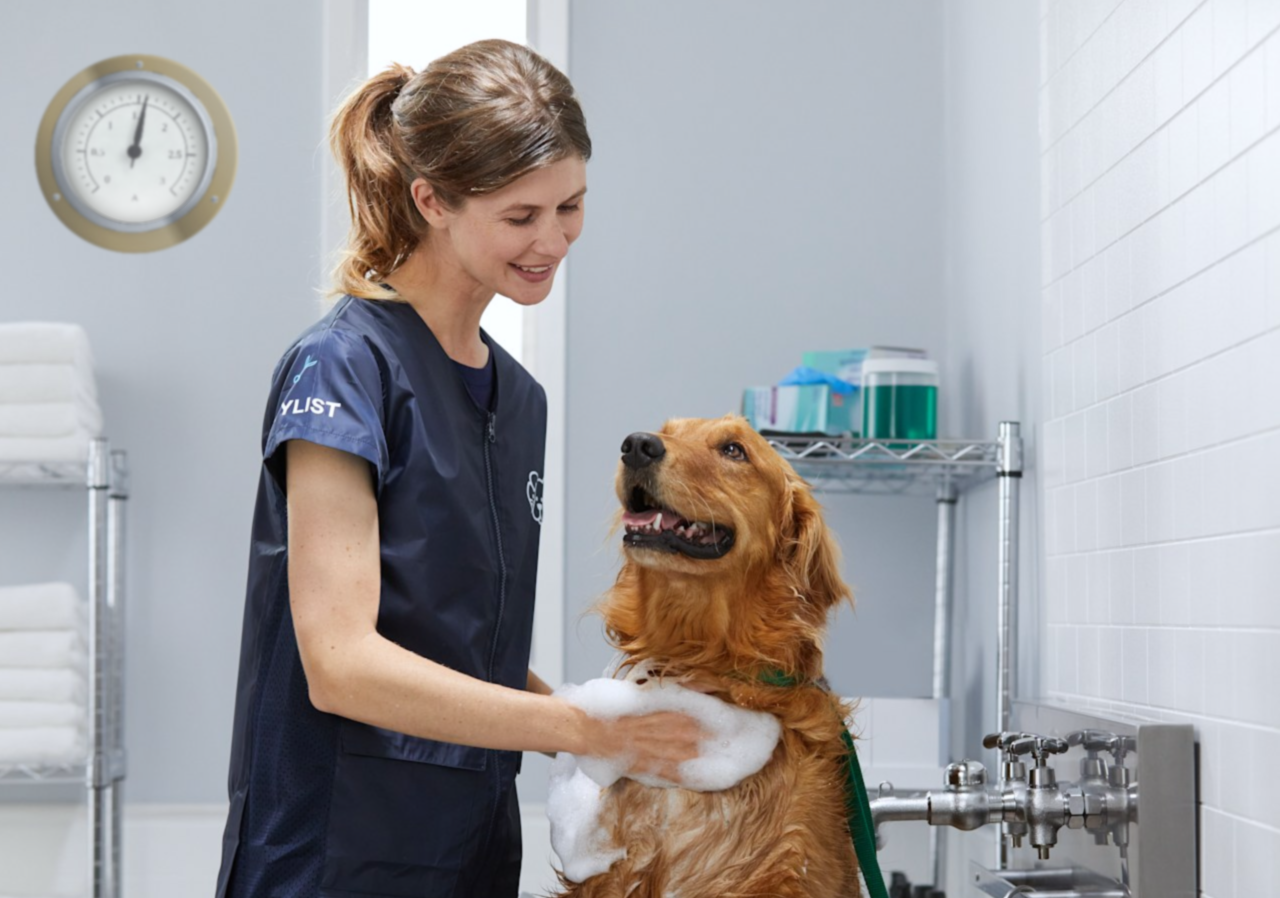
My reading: 1.6,A
